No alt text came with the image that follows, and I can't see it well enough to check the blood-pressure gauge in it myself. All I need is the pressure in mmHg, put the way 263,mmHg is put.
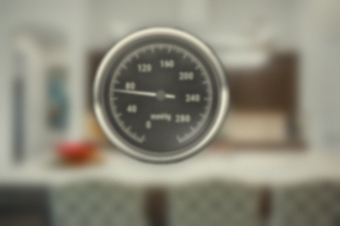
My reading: 70,mmHg
